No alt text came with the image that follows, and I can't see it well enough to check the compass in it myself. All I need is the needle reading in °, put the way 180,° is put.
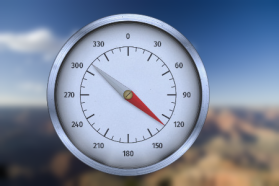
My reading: 130,°
